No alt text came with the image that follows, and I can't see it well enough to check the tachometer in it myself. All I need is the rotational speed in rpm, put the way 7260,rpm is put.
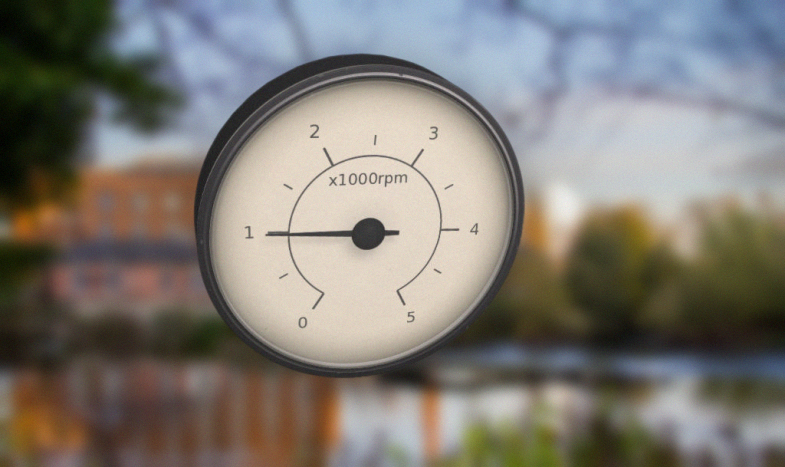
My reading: 1000,rpm
